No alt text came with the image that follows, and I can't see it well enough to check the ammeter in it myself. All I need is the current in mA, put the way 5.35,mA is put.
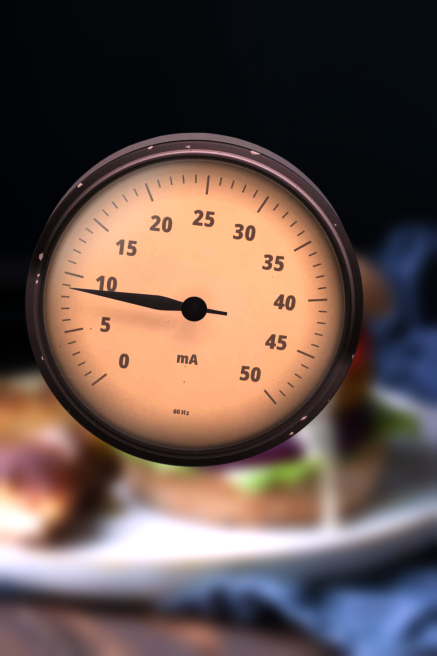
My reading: 9,mA
